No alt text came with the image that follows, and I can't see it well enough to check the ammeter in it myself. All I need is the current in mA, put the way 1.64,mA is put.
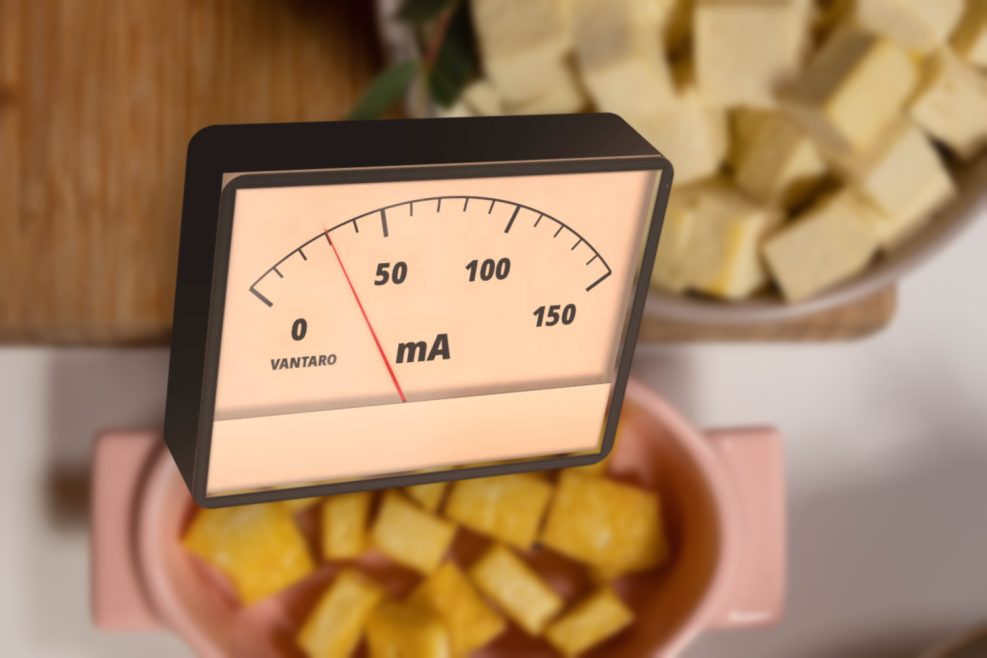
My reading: 30,mA
